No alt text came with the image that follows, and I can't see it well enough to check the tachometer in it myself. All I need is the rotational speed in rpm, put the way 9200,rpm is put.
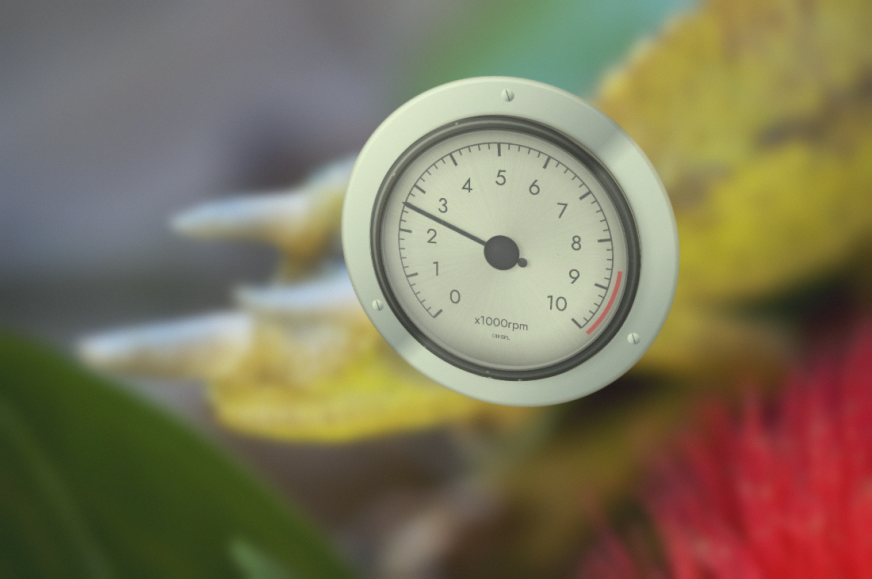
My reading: 2600,rpm
